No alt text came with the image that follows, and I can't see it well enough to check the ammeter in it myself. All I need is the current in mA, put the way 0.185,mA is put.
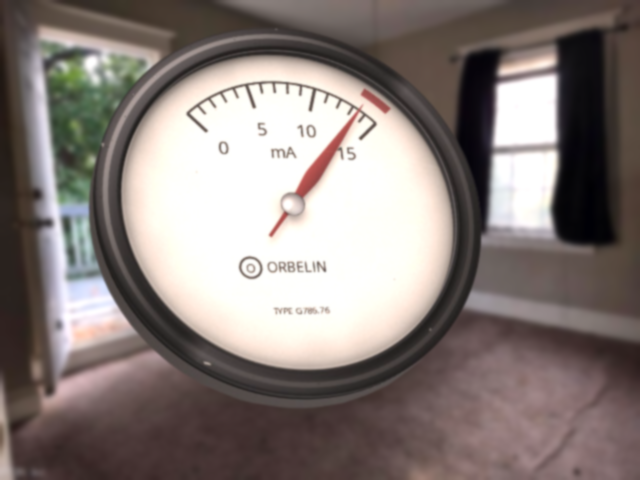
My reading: 13.5,mA
